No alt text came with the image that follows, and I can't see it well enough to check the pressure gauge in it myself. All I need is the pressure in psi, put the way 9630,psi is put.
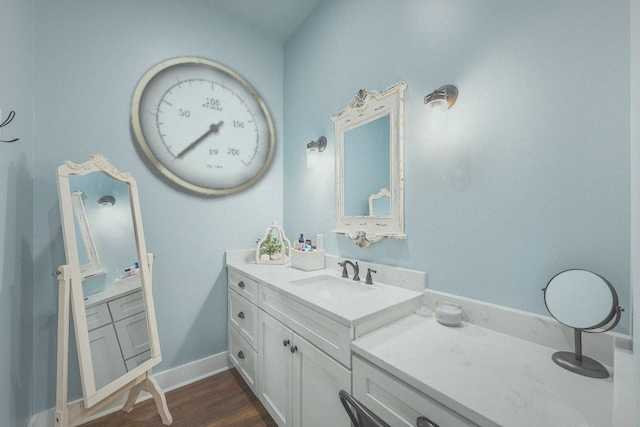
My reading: 0,psi
